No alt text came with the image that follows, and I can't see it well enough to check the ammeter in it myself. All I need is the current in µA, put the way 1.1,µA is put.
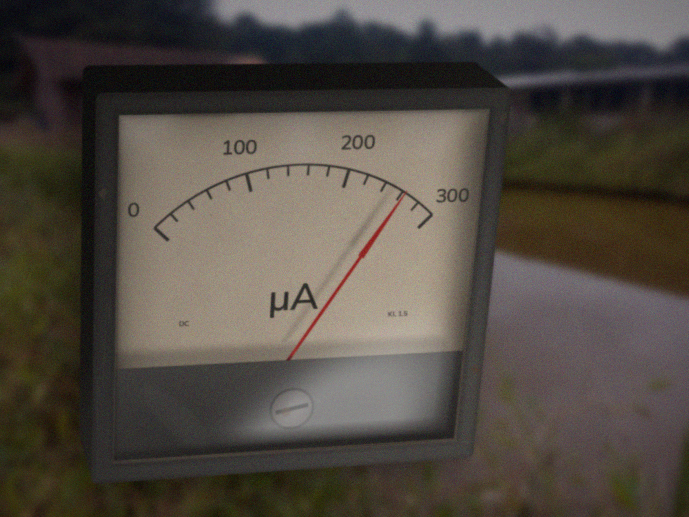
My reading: 260,µA
